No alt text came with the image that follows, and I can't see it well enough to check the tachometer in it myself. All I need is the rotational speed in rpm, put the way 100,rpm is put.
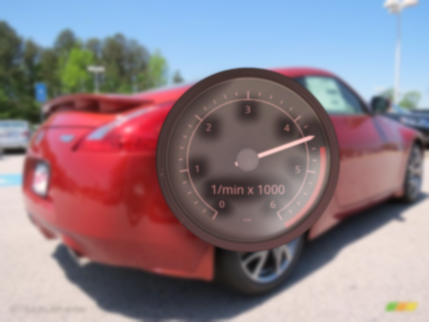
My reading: 4400,rpm
